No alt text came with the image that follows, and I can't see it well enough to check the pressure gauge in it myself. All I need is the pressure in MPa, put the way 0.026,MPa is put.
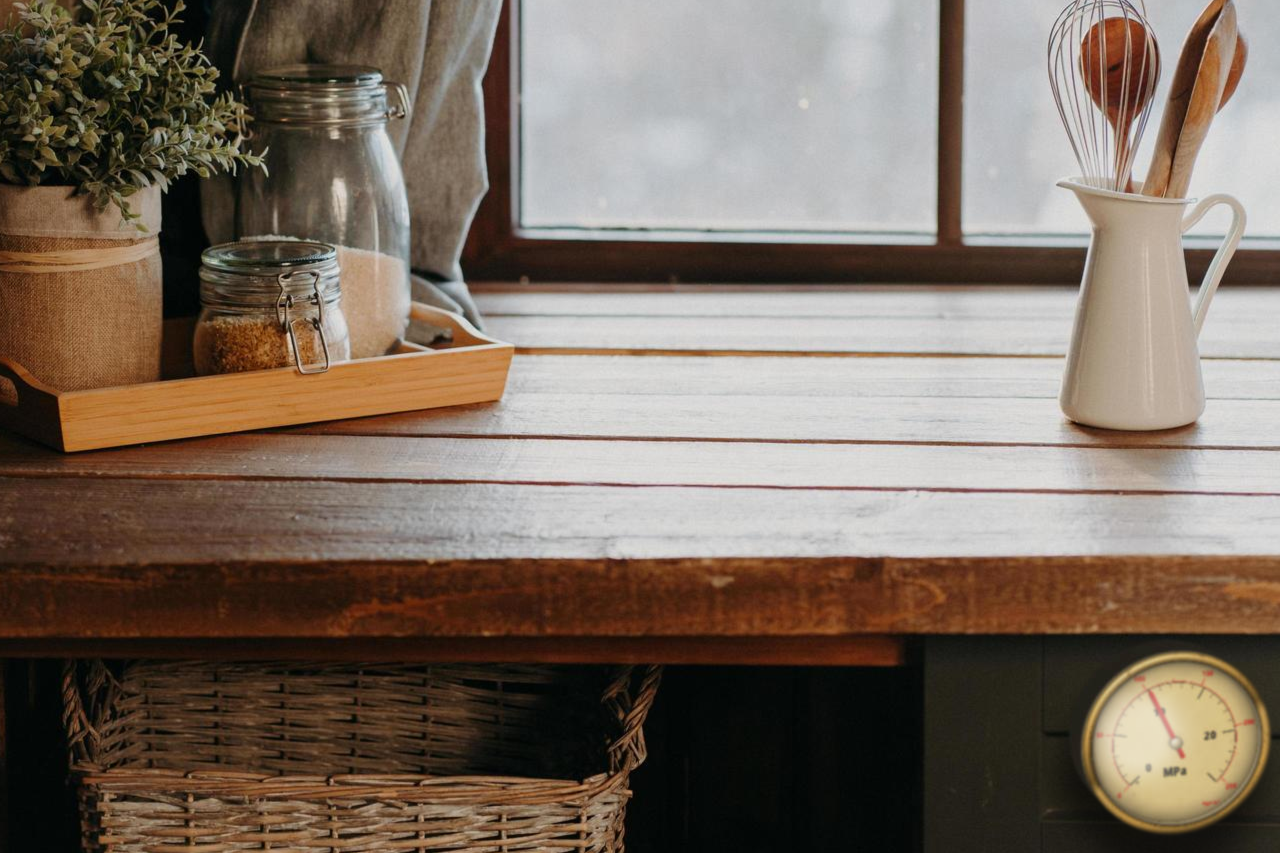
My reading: 10,MPa
